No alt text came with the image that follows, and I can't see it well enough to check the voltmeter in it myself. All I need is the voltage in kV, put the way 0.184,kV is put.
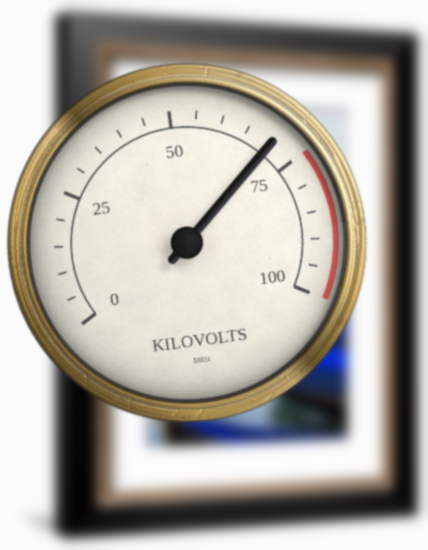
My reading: 70,kV
